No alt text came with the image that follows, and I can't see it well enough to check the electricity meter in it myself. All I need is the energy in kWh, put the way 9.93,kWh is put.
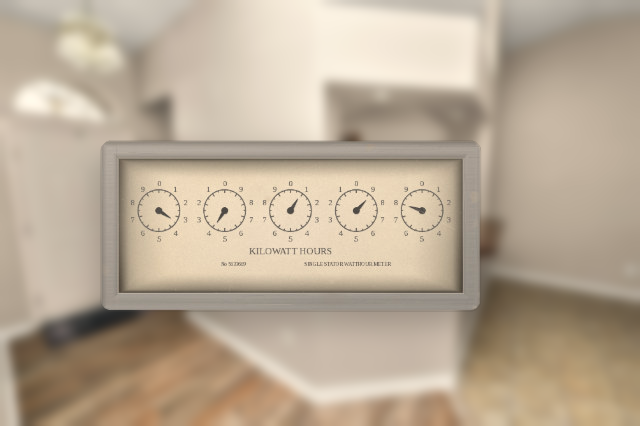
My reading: 34088,kWh
